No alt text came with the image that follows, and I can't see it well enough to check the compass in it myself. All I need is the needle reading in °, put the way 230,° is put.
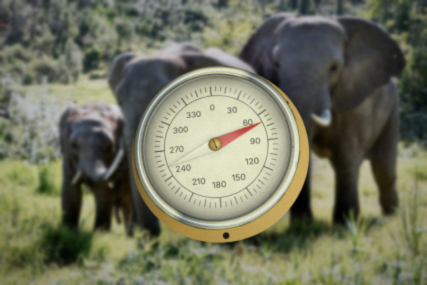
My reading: 70,°
